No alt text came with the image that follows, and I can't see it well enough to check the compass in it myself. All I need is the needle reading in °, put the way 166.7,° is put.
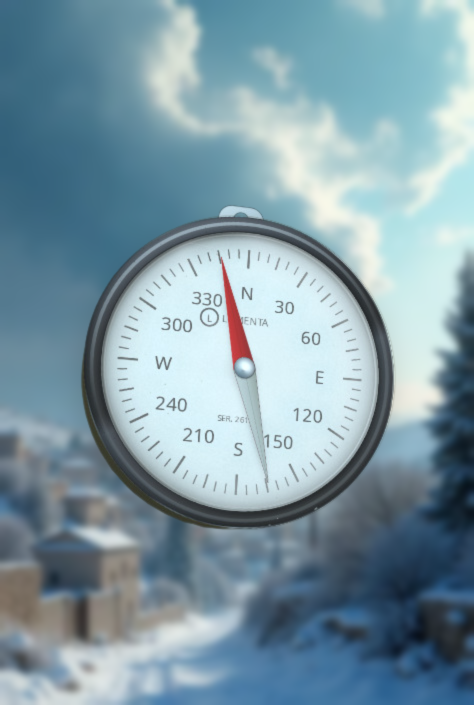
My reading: 345,°
